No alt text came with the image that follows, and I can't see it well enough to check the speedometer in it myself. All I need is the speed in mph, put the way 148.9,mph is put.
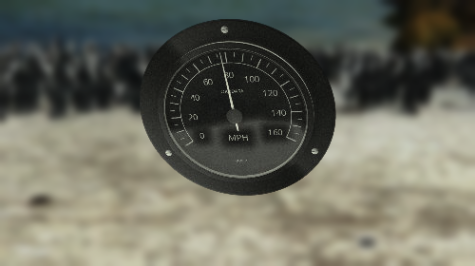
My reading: 77.5,mph
